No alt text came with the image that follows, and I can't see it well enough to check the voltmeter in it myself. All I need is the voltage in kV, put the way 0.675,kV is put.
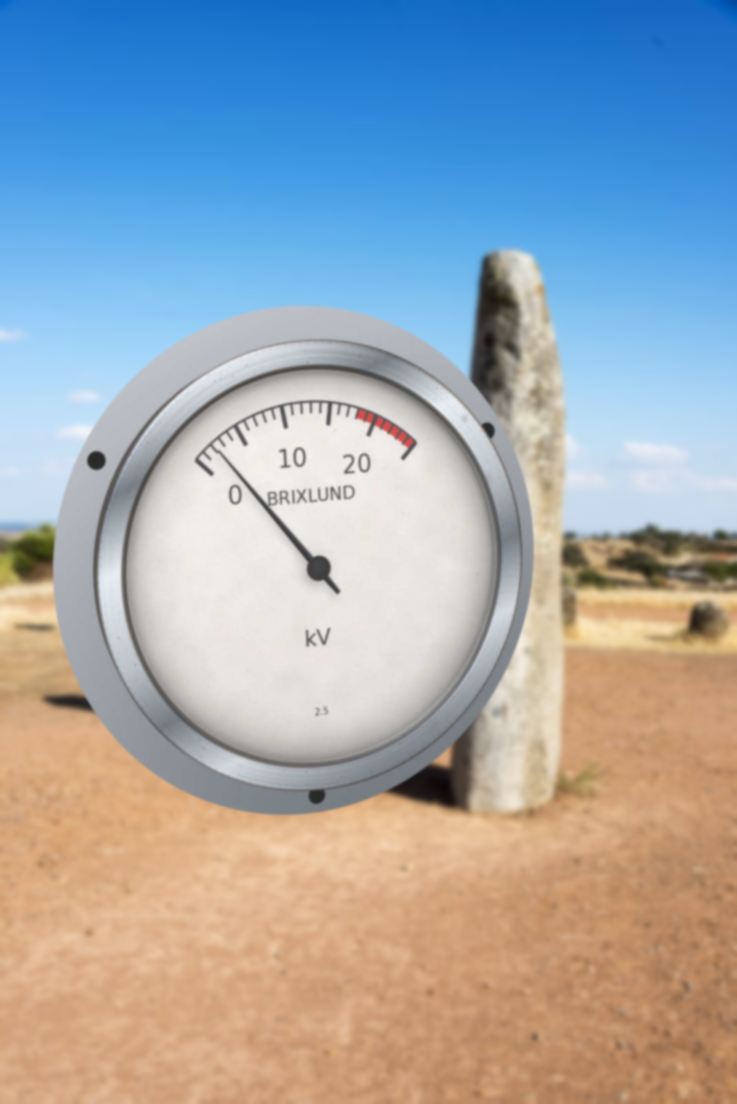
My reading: 2,kV
